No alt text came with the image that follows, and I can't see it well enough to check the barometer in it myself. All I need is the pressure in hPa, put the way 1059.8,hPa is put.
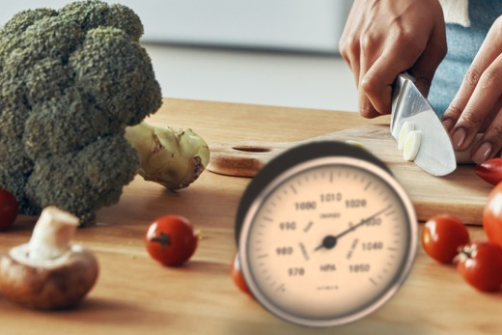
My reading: 1028,hPa
